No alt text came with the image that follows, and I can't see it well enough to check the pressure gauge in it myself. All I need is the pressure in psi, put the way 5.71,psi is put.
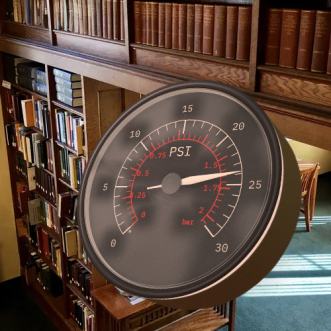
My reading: 24,psi
